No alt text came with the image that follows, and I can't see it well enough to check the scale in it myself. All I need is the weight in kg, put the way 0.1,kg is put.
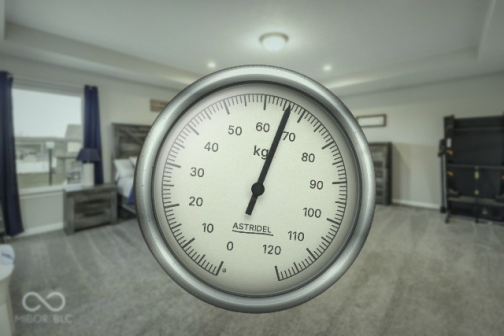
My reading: 66,kg
